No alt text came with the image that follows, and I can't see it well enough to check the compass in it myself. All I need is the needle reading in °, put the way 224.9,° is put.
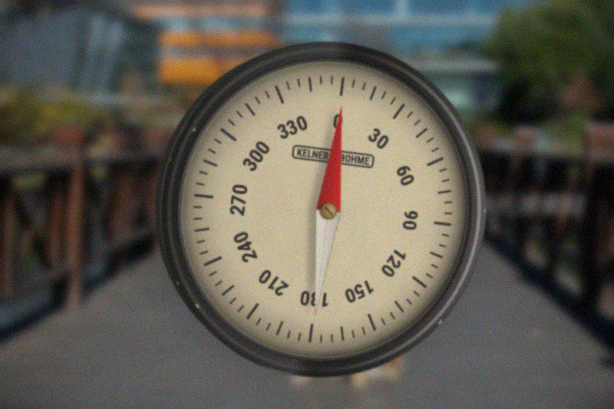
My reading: 0,°
